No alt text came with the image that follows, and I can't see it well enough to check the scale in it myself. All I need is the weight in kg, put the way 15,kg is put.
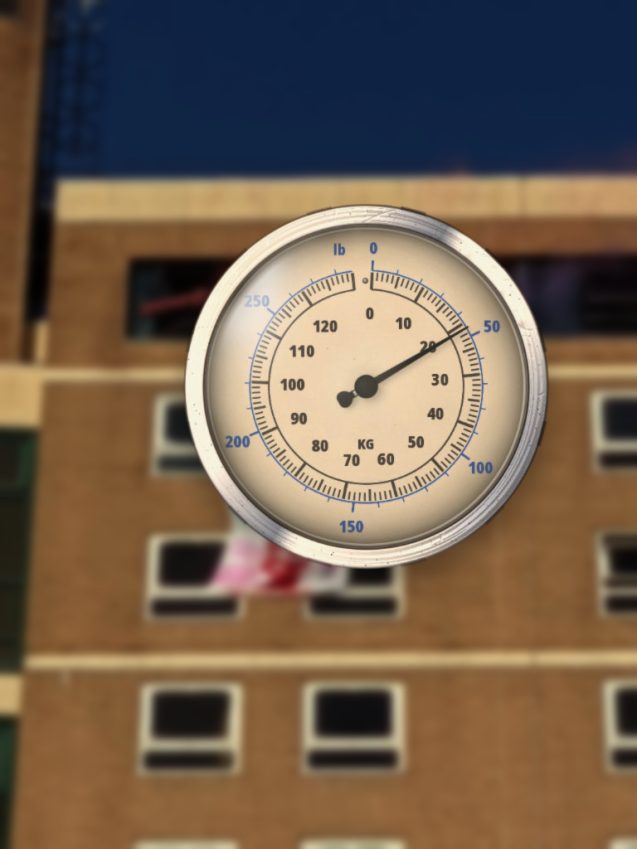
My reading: 21,kg
